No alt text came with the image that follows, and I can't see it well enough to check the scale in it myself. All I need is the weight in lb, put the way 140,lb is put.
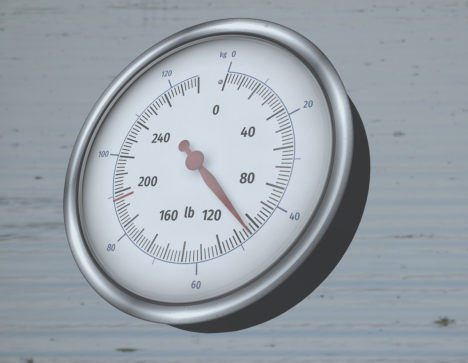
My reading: 104,lb
